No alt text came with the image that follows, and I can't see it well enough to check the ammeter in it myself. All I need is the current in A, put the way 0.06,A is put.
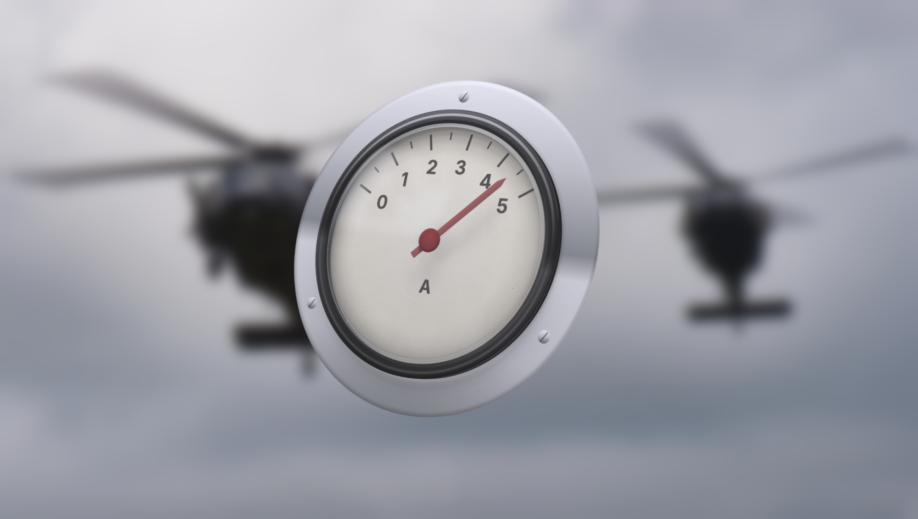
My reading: 4.5,A
